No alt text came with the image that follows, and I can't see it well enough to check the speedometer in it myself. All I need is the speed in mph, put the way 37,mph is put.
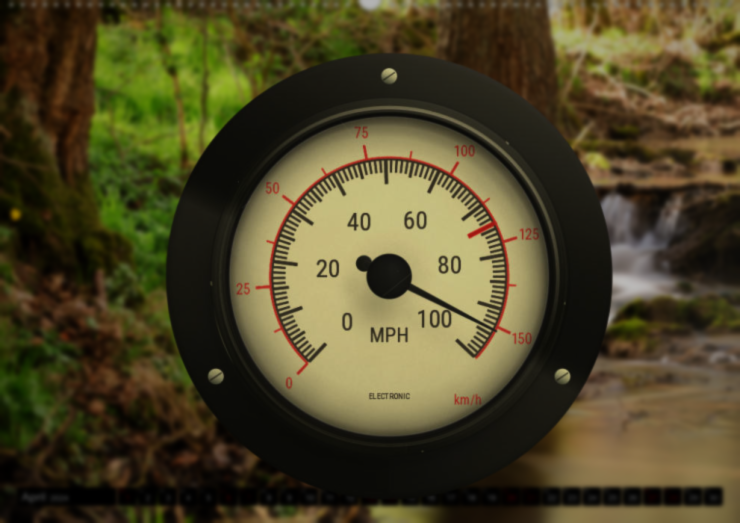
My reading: 94,mph
